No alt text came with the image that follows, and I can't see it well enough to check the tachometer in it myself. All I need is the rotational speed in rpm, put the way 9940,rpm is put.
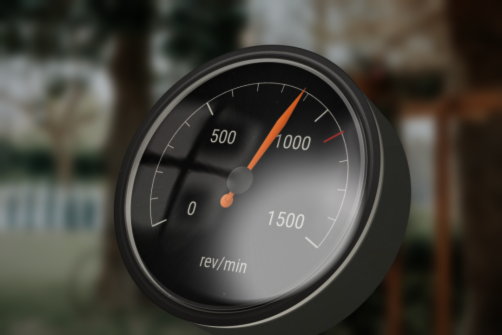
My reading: 900,rpm
